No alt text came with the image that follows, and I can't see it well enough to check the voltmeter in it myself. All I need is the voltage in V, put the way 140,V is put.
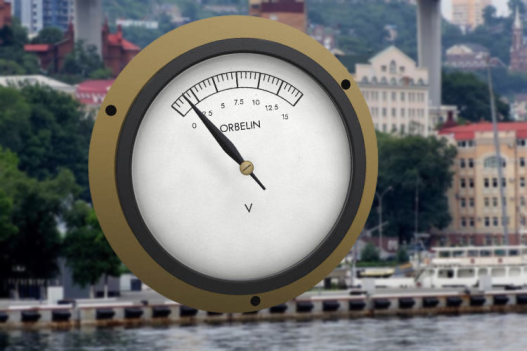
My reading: 1.5,V
